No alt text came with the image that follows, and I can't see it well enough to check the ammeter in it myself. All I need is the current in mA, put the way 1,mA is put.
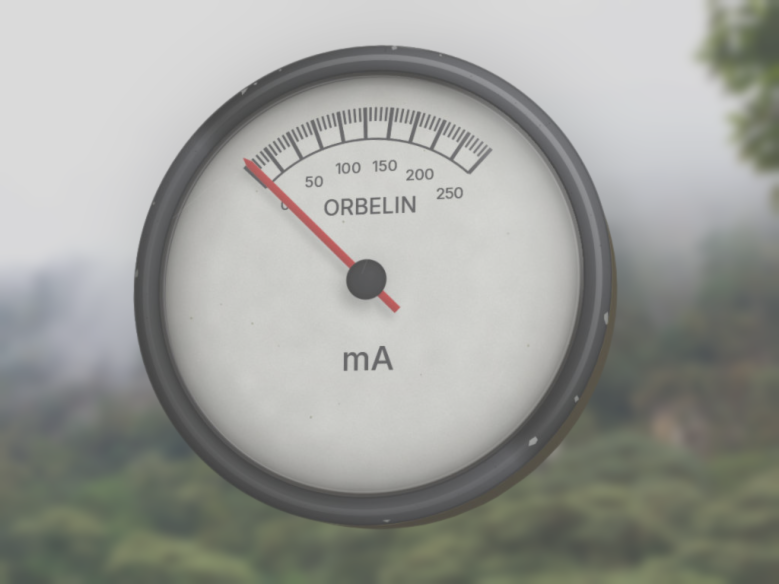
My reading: 5,mA
